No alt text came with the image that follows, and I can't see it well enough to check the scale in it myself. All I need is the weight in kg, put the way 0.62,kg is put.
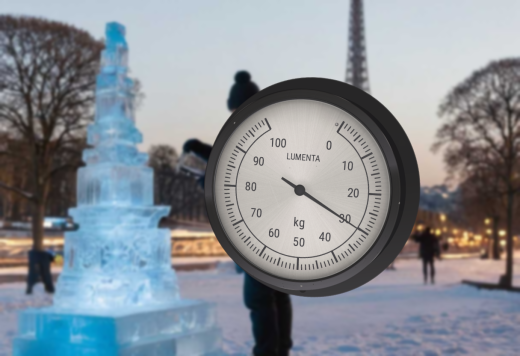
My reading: 30,kg
